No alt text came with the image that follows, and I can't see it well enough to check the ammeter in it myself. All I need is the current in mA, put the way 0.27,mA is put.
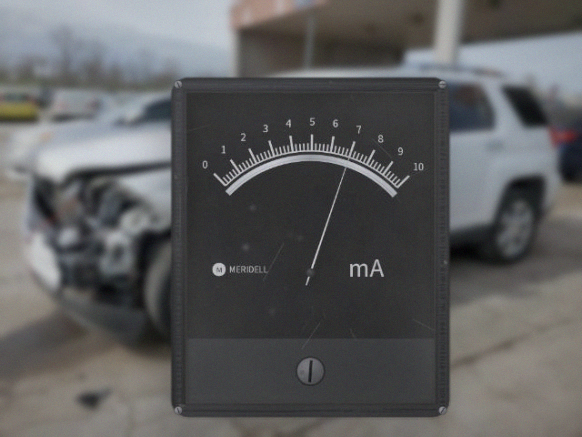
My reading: 7,mA
